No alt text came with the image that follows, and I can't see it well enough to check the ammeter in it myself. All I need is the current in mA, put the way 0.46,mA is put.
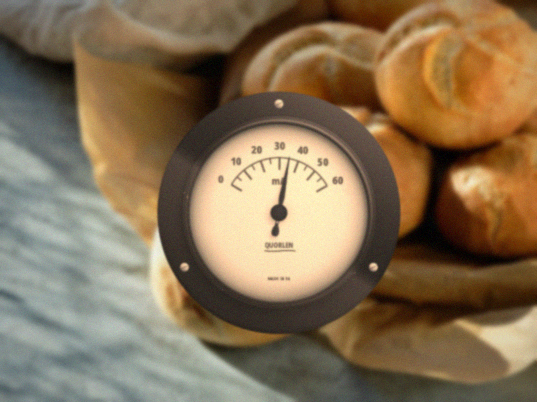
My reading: 35,mA
